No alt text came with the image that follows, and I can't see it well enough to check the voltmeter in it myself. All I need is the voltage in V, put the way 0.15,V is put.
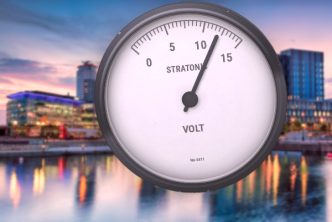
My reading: 12,V
